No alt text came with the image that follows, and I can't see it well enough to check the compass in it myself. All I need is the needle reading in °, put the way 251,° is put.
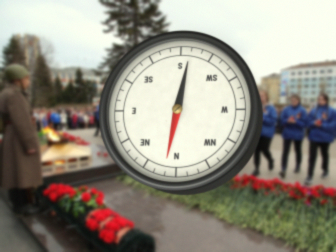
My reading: 10,°
